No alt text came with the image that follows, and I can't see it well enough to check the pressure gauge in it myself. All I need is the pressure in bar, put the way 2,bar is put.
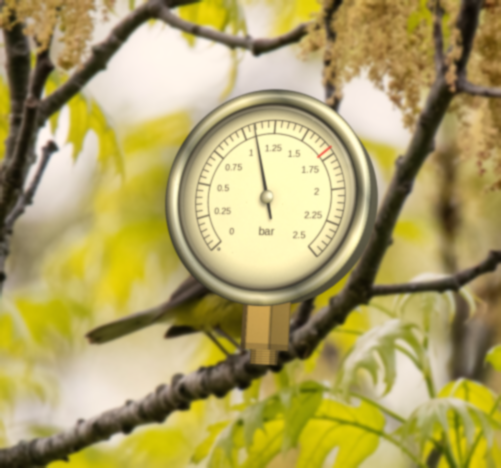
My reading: 1.1,bar
